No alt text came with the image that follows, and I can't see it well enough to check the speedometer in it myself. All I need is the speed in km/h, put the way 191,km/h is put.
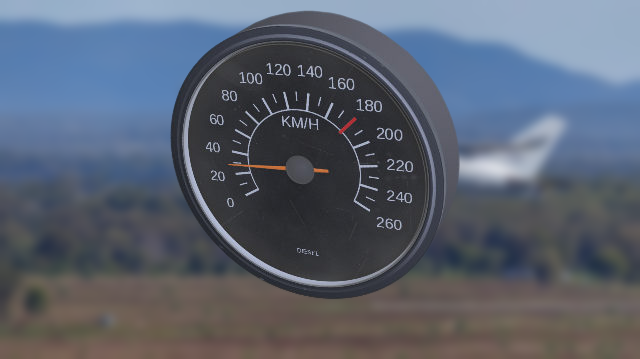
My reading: 30,km/h
